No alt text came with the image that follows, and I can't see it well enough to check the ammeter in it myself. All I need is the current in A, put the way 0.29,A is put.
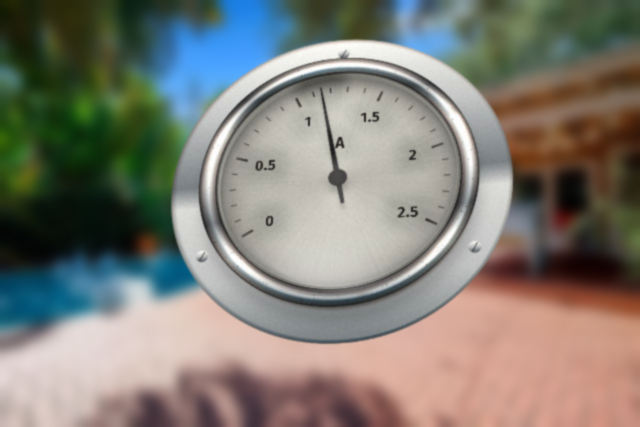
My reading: 1.15,A
